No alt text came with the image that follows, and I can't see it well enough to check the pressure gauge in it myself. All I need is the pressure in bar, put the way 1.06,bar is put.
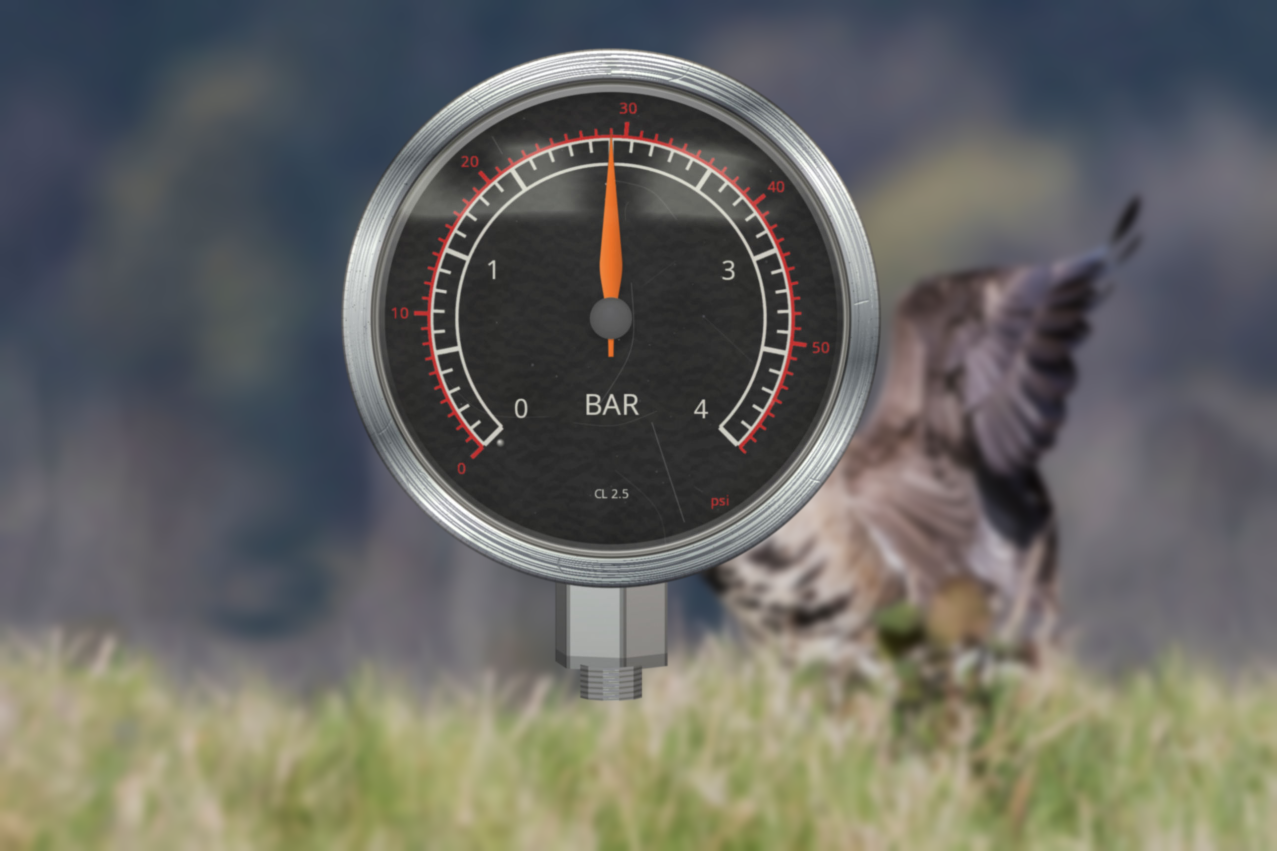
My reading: 2,bar
